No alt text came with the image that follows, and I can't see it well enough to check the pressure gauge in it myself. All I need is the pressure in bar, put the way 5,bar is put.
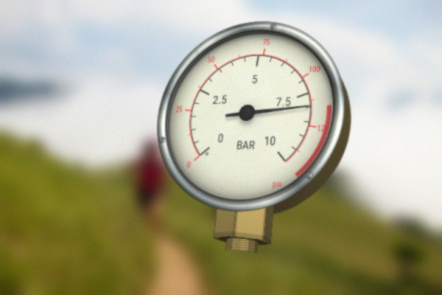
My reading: 8,bar
